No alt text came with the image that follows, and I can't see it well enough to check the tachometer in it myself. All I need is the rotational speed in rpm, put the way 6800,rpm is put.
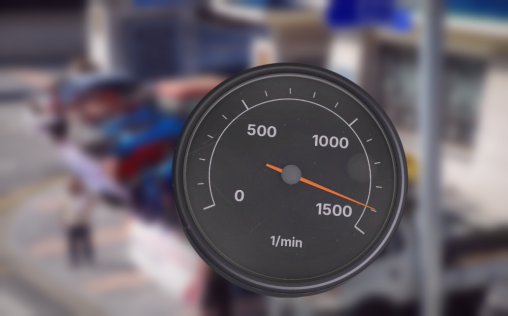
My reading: 1400,rpm
